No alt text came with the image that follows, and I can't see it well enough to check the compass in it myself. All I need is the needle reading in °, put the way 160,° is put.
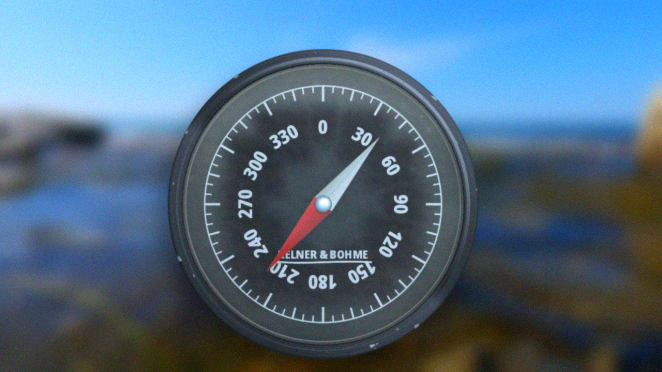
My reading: 220,°
